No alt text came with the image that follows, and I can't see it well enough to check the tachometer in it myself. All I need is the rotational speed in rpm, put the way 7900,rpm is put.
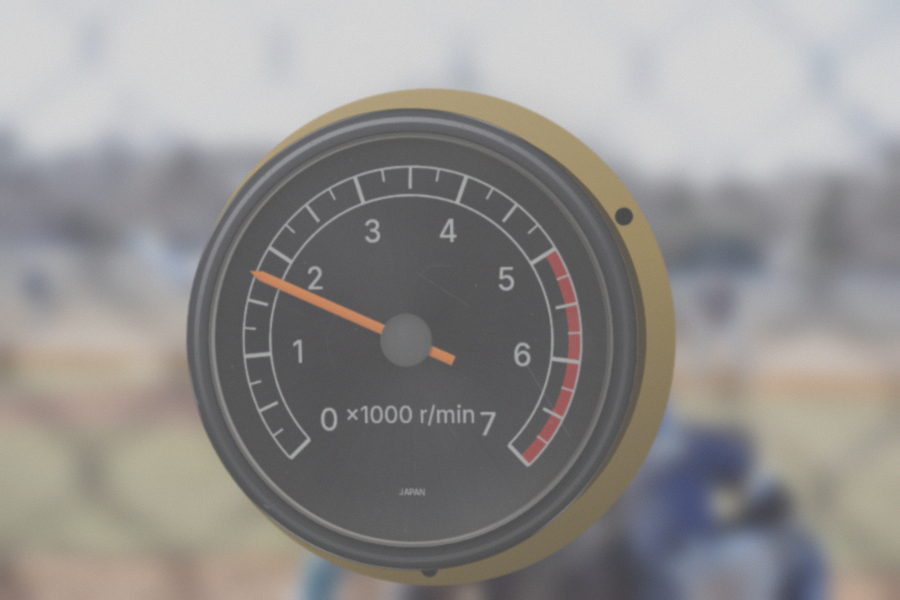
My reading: 1750,rpm
